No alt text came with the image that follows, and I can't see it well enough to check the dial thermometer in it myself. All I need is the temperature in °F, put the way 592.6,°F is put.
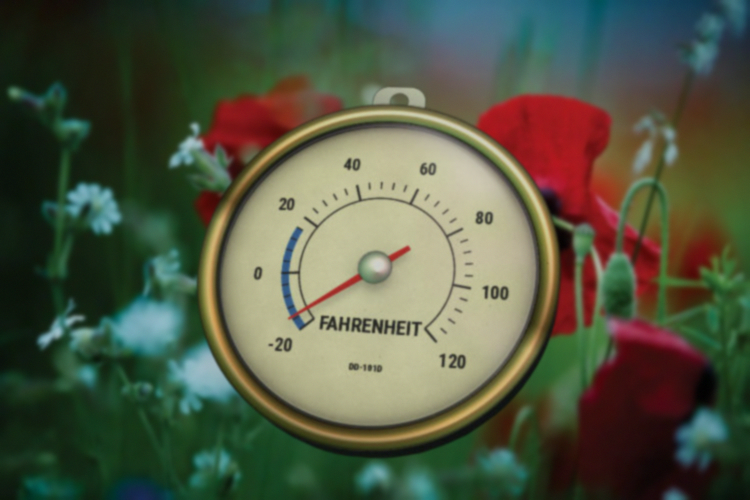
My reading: -16,°F
